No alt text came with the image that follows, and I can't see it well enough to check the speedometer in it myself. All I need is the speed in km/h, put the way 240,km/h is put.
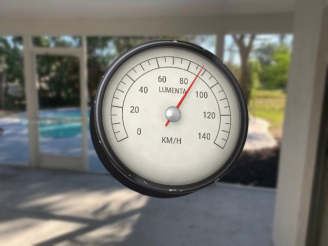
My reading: 87.5,km/h
